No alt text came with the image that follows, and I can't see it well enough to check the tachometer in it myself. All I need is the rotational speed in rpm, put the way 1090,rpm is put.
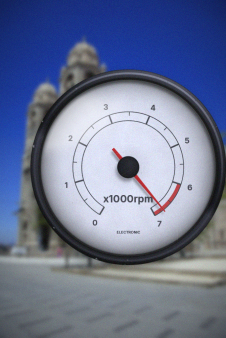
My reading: 6750,rpm
